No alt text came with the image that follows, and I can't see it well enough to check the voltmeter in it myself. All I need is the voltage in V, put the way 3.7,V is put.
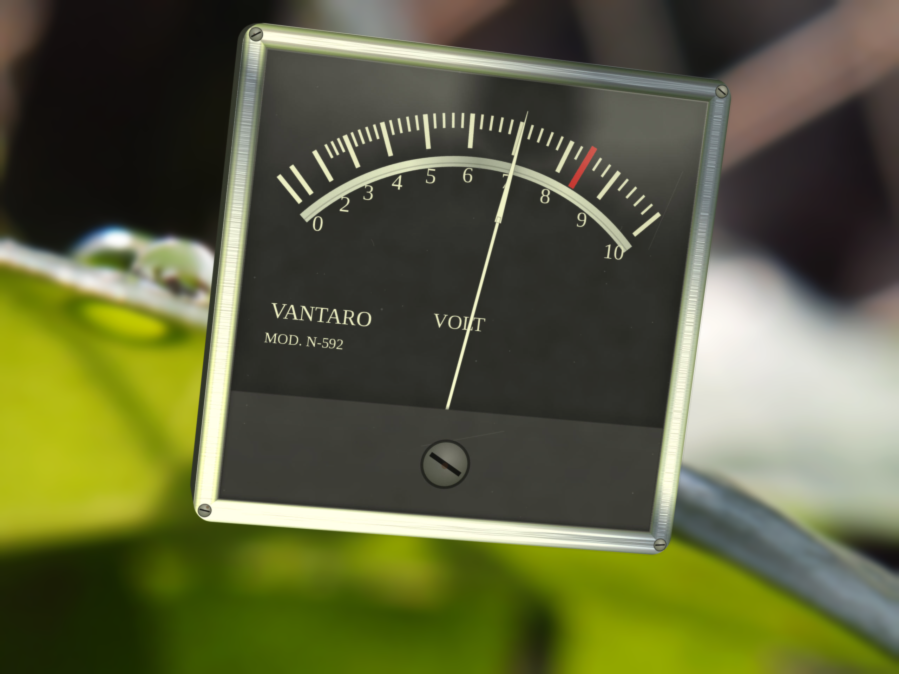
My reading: 7,V
